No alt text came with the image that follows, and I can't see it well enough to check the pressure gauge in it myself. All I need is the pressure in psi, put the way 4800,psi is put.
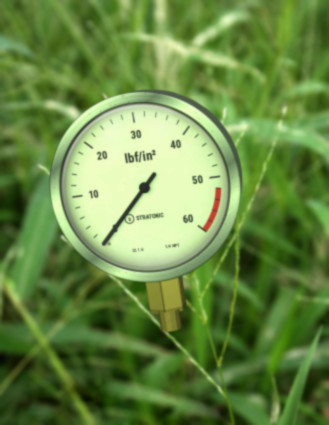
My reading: 0,psi
